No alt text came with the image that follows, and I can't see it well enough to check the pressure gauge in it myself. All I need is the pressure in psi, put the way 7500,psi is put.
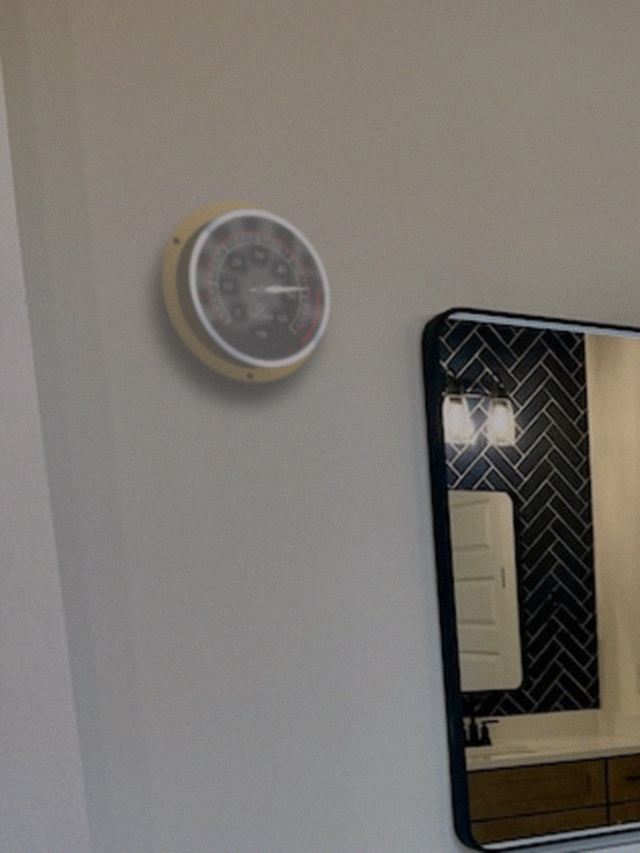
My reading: 48,psi
